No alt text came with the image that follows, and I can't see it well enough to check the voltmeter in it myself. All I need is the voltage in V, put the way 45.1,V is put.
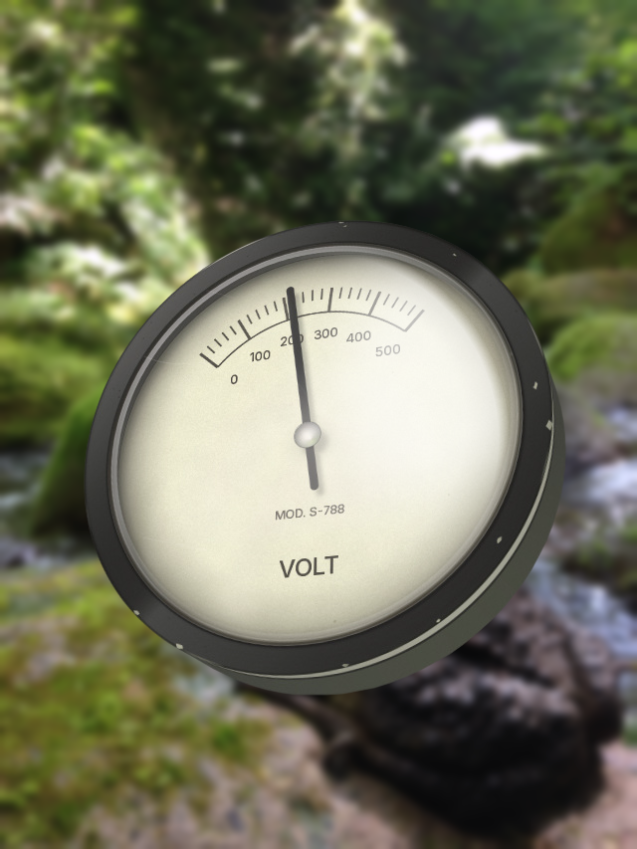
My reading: 220,V
